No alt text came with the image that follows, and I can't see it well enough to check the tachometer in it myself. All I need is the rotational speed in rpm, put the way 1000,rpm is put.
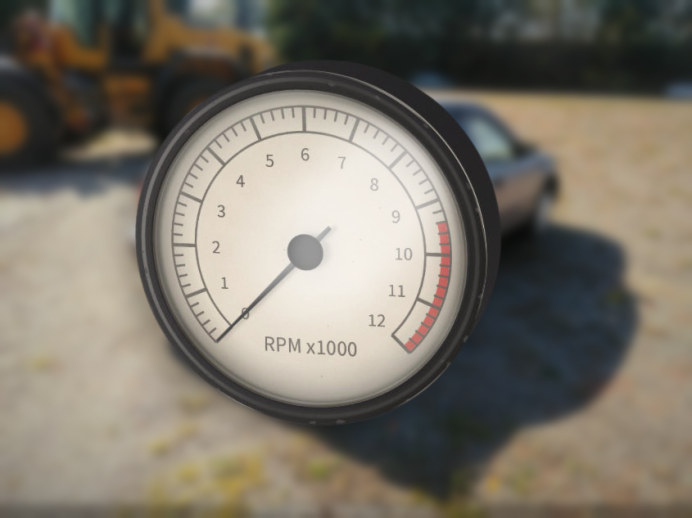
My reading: 0,rpm
